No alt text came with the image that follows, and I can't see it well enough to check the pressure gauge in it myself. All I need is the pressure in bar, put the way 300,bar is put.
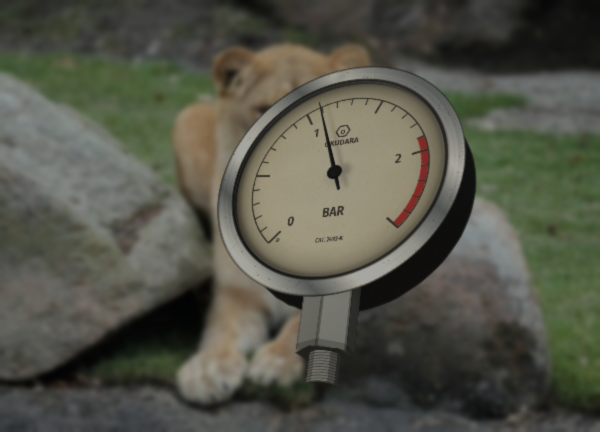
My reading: 1.1,bar
